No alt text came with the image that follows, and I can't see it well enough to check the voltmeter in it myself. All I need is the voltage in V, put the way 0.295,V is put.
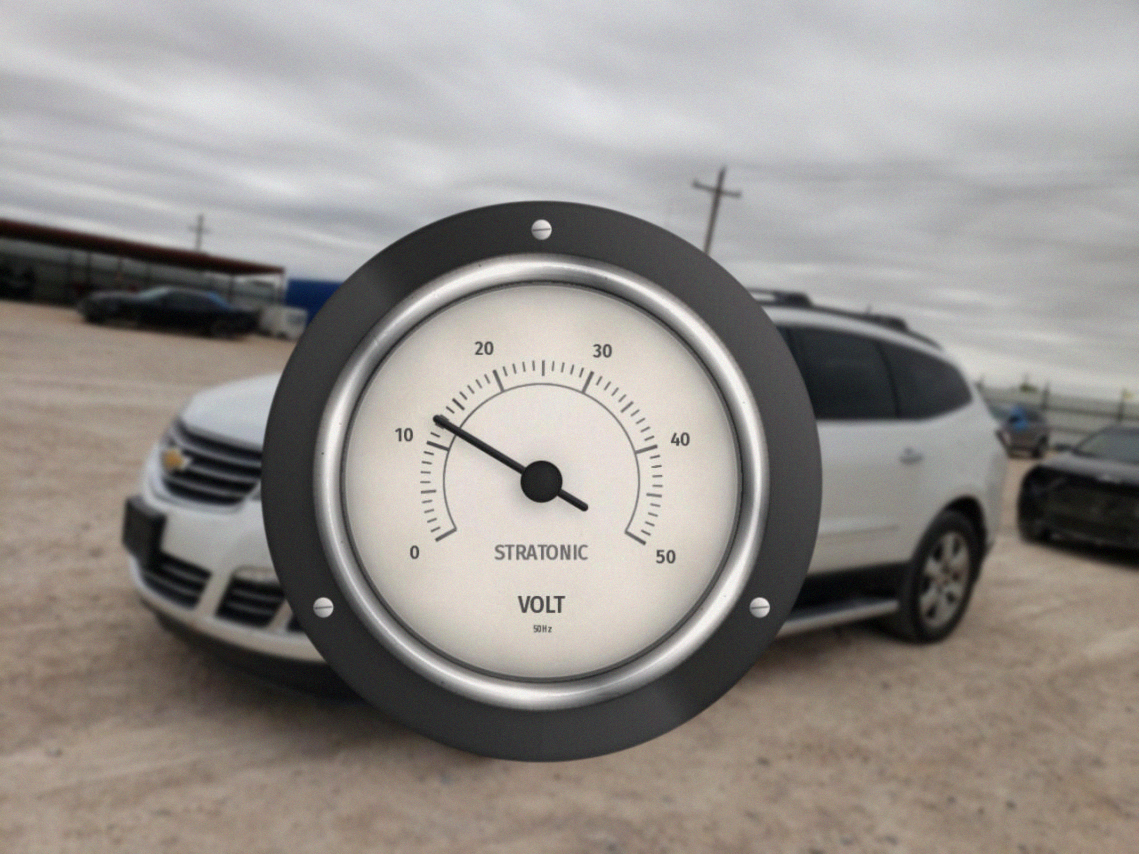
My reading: 12.5,V
